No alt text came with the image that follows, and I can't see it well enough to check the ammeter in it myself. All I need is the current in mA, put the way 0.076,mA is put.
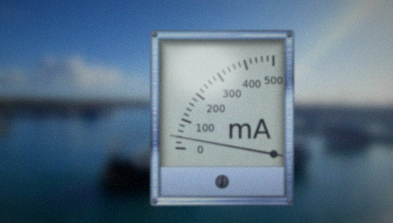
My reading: 40,mA
